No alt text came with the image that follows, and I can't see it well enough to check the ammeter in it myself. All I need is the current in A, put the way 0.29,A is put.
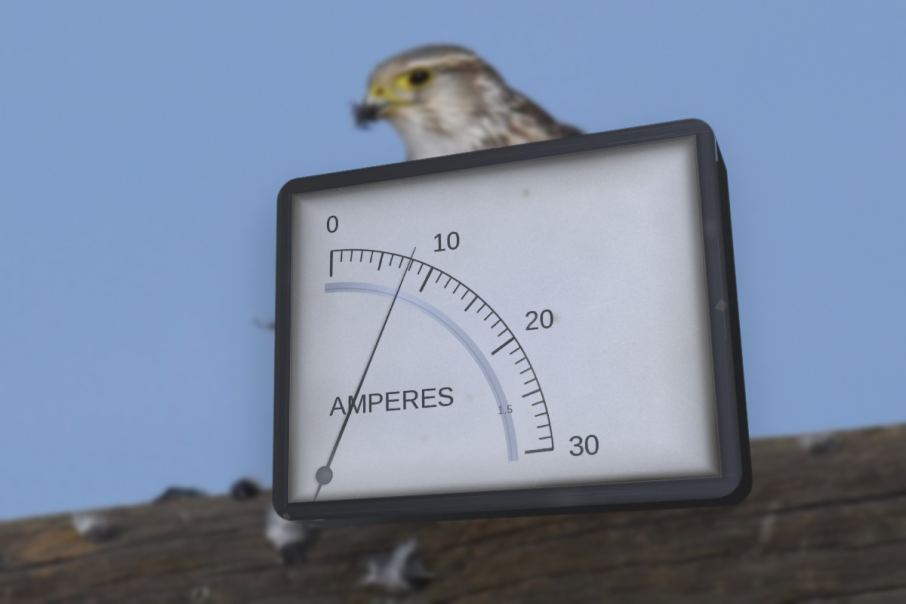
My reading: 8,A
